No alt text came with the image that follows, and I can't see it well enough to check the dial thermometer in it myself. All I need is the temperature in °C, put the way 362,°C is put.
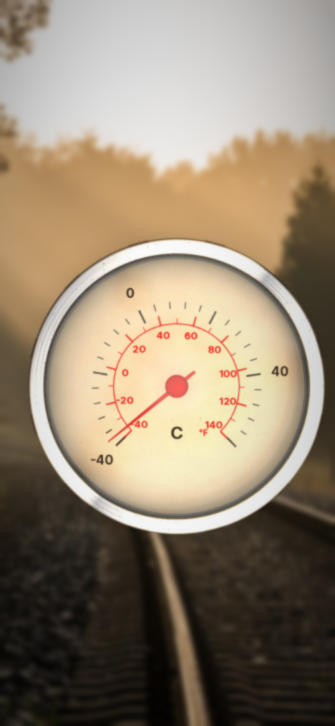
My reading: -38,°C
